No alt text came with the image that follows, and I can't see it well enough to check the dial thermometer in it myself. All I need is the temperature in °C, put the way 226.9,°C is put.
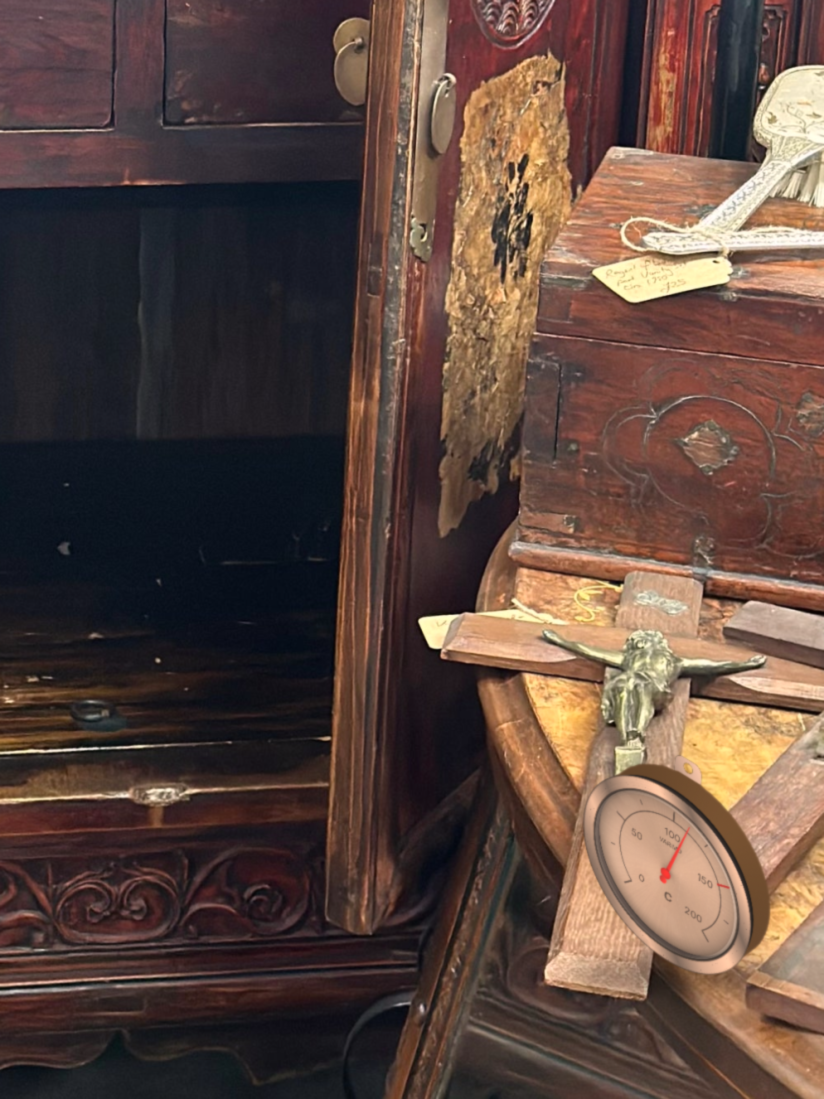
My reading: 112.5,°C
